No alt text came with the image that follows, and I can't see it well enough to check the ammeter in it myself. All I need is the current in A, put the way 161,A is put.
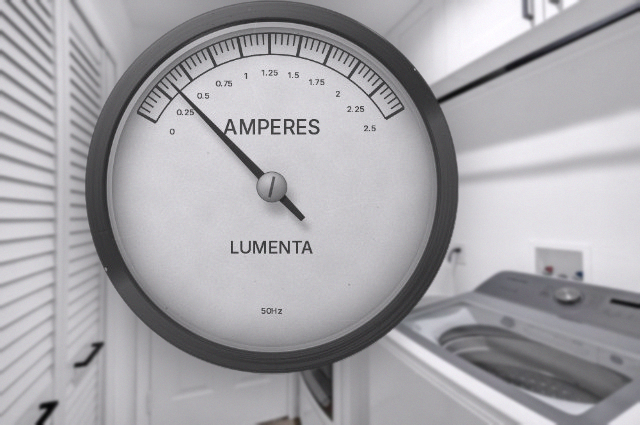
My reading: 0.35,A
